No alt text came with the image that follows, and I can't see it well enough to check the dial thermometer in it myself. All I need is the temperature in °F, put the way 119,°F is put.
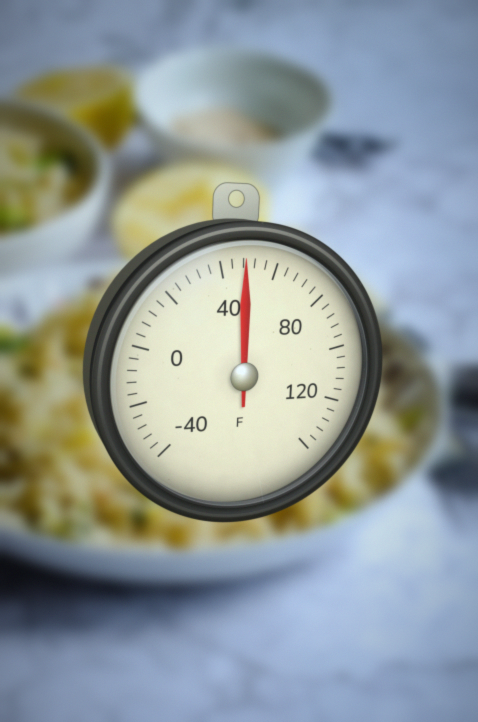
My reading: 48,°F
